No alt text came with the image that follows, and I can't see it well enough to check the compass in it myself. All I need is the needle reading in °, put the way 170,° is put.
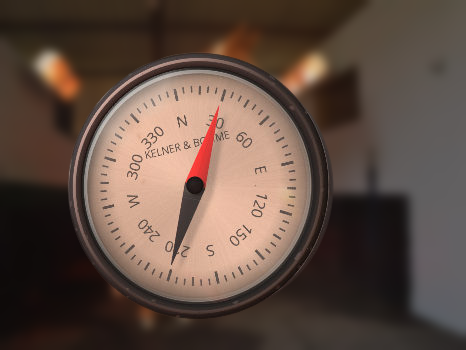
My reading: 30,°
